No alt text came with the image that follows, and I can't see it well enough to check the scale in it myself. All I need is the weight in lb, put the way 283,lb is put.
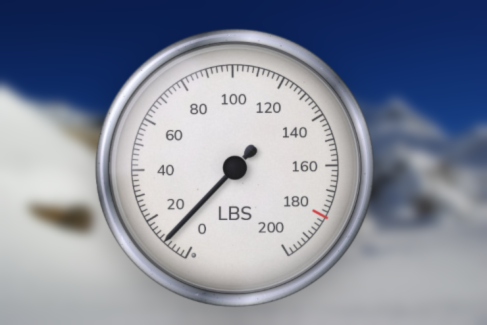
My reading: 10,lb
